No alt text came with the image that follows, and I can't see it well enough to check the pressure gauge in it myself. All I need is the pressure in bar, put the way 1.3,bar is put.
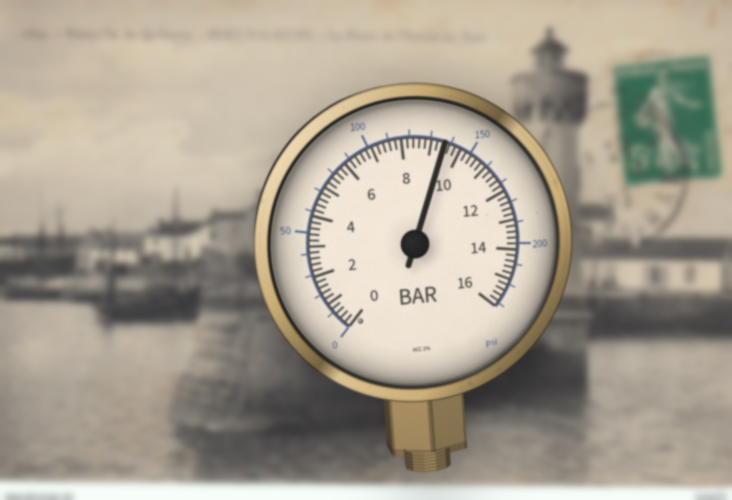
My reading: 9.4,bar
